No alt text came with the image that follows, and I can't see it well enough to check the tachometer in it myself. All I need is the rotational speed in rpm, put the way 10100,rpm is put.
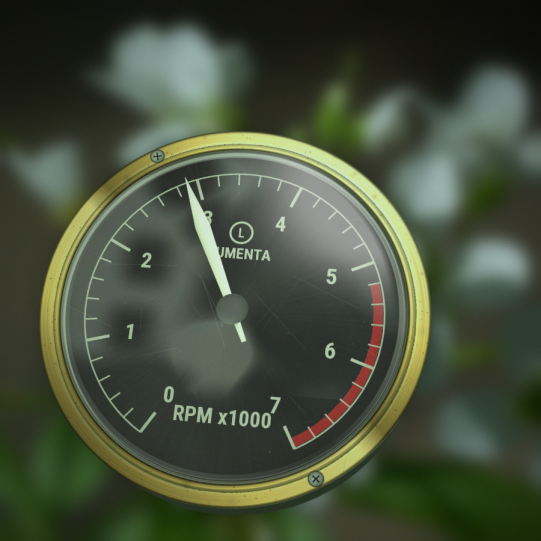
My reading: 2900,rpm
